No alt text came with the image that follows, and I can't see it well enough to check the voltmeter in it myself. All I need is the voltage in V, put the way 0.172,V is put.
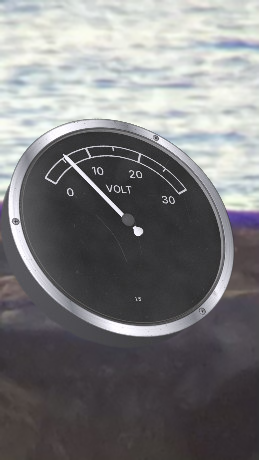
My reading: 5,V
